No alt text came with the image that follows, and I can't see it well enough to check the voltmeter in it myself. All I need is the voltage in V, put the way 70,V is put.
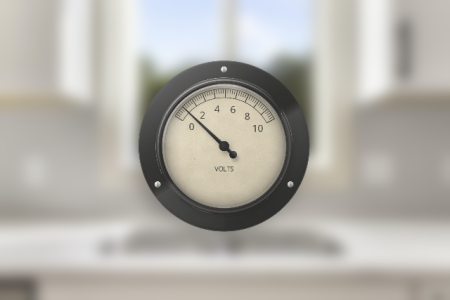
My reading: 1,V
